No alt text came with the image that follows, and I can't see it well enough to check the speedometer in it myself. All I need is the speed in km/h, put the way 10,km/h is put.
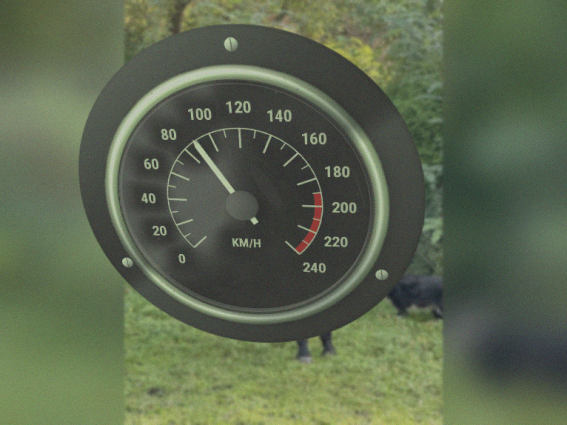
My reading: 90,km/h
